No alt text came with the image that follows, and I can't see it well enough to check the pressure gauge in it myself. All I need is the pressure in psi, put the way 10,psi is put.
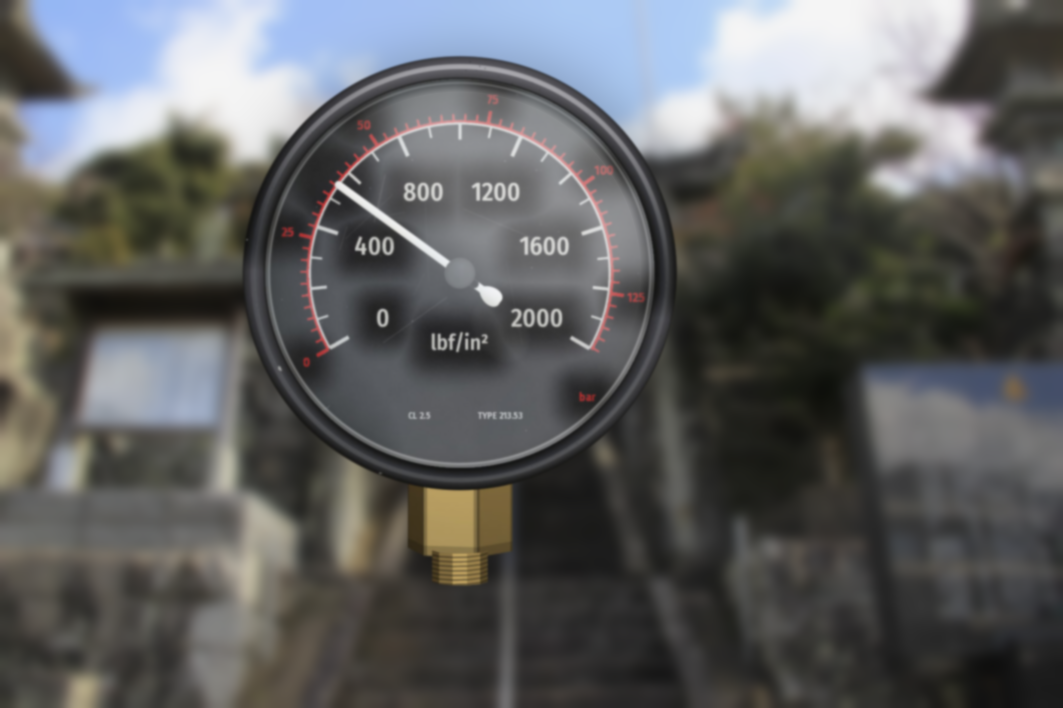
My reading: 550,psi
